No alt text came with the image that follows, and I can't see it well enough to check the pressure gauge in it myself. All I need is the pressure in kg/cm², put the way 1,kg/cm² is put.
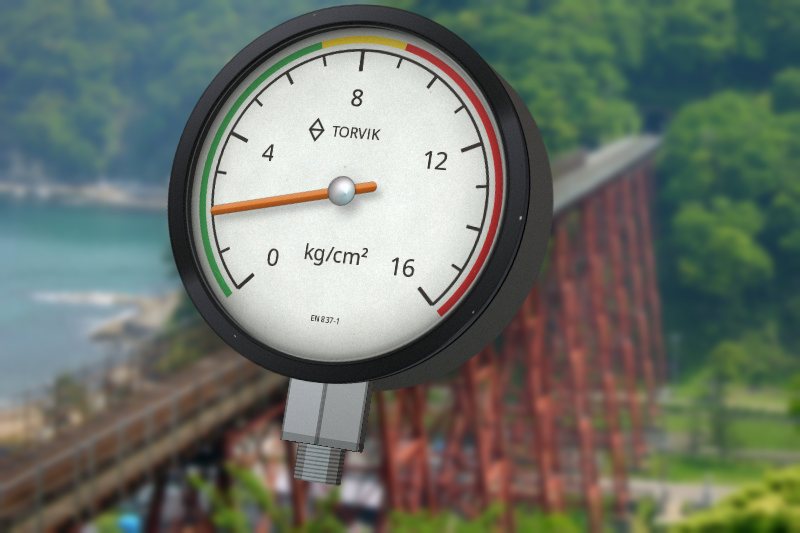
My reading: 2,kg/cm²
